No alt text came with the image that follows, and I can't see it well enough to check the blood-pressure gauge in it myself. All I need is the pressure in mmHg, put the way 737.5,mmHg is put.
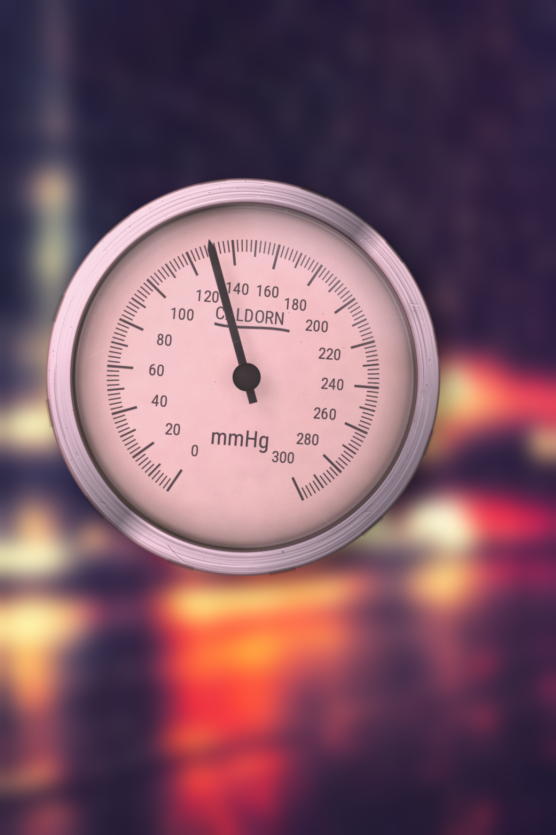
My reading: 130,mmHg
